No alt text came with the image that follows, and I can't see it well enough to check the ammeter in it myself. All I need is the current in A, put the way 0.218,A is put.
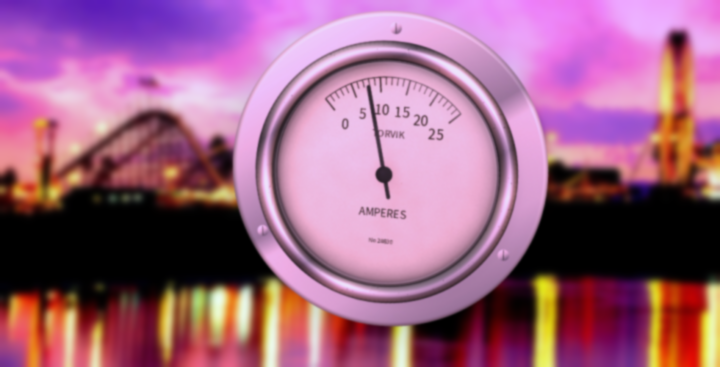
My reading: 8,A
